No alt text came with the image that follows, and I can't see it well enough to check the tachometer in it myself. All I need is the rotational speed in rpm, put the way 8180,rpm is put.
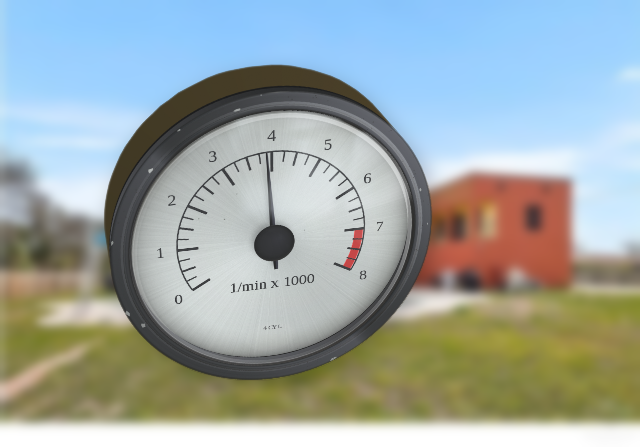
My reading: 3875,rpm
